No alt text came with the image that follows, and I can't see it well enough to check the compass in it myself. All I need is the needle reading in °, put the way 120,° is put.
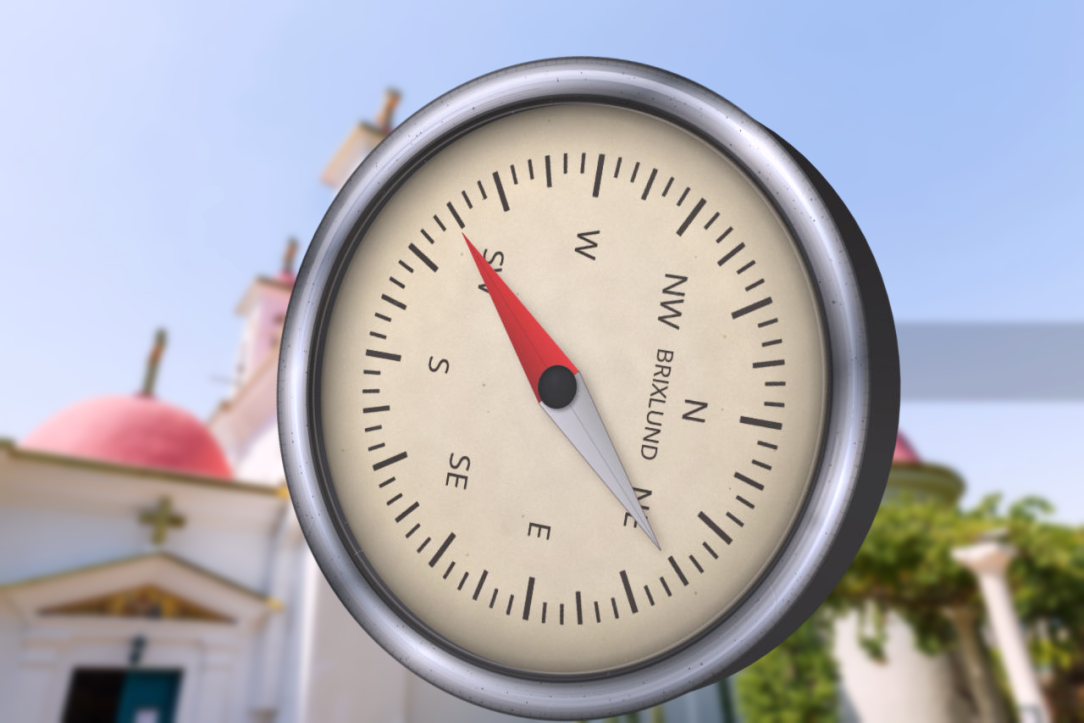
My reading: 225,°
